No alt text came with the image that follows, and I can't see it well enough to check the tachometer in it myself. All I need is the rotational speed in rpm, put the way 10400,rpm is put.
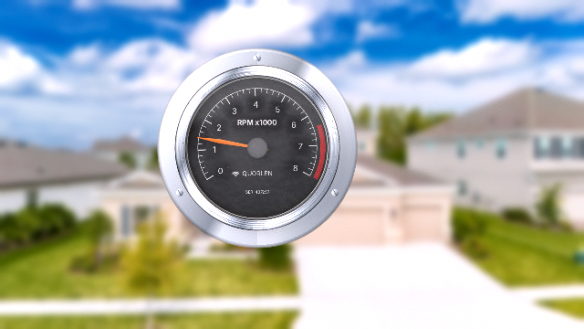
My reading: 1400,rpm
